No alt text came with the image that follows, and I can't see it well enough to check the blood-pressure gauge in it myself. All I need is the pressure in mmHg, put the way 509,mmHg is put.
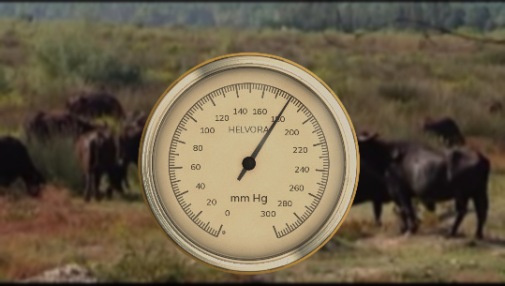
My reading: 180,mmHg
